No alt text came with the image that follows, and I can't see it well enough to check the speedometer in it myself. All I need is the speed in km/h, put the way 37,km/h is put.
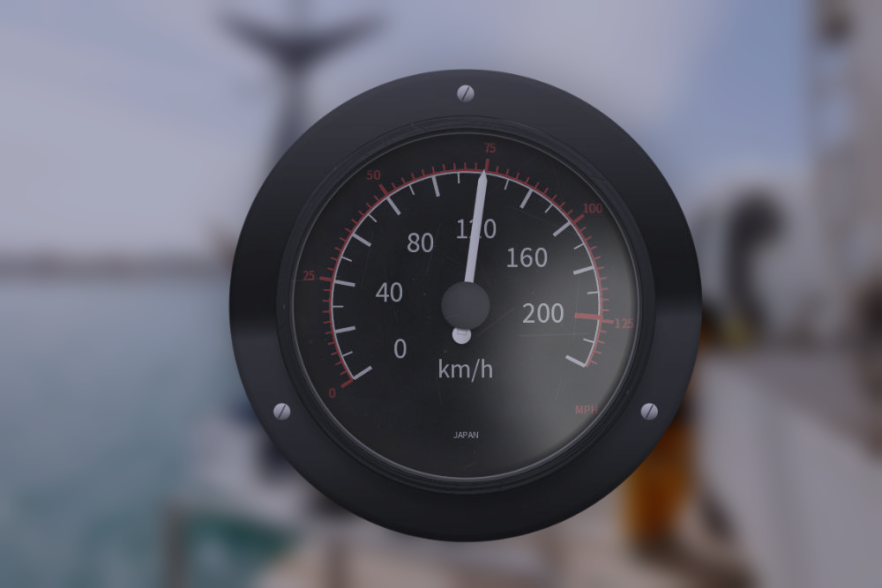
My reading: 120,km/h
